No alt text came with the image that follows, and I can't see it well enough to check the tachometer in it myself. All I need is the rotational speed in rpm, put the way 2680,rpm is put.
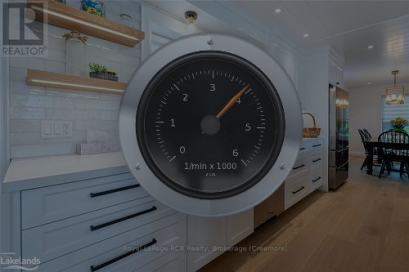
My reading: 3900,rpm
